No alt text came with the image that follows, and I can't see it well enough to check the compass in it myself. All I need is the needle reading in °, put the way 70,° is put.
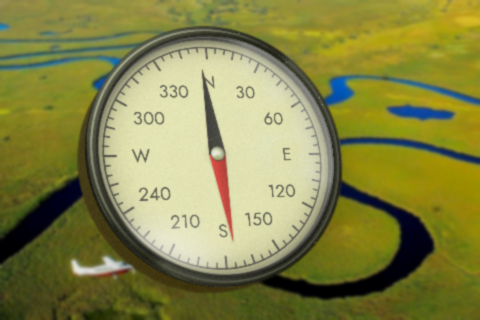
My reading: 175,°
